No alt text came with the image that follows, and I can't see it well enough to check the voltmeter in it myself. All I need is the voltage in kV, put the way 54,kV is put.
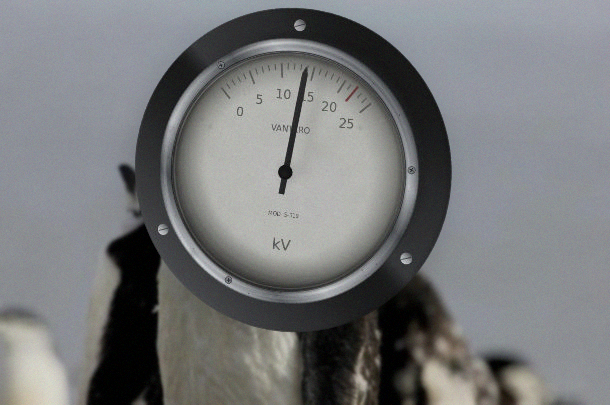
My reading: 14,kV
